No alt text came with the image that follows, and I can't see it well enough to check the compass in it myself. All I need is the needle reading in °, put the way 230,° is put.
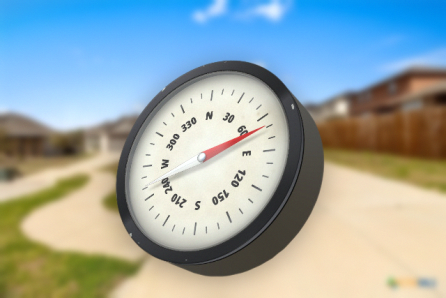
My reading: 70,°
